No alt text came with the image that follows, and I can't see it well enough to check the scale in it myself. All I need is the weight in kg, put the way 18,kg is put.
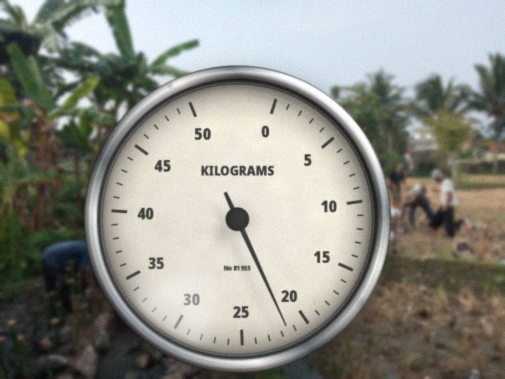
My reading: 21.5,kg
